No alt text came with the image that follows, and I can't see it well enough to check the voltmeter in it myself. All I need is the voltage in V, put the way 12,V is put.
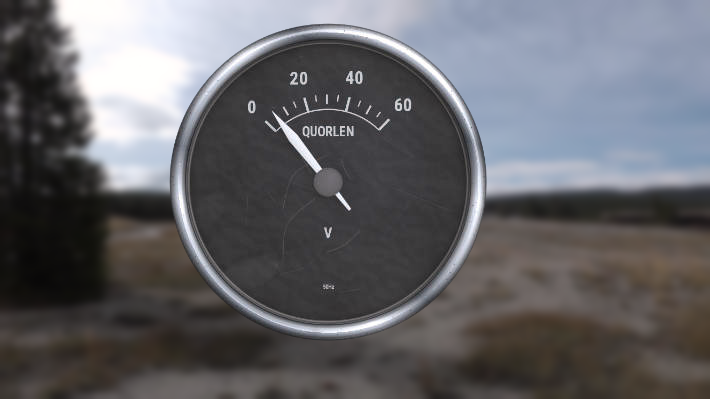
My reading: 5,V
